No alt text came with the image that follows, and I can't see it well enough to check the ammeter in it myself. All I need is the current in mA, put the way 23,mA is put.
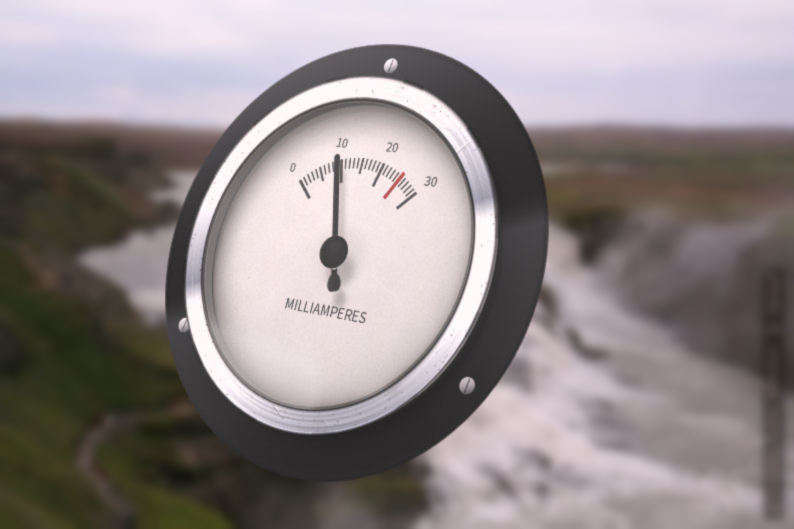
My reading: 10,mA
